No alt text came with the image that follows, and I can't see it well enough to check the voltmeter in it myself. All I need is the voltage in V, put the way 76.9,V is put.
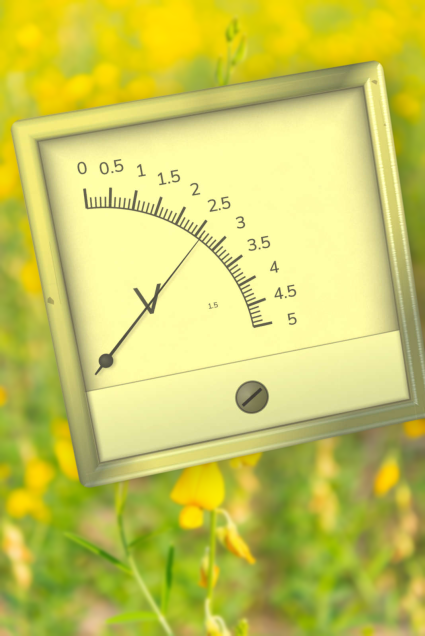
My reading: 2.6,V
